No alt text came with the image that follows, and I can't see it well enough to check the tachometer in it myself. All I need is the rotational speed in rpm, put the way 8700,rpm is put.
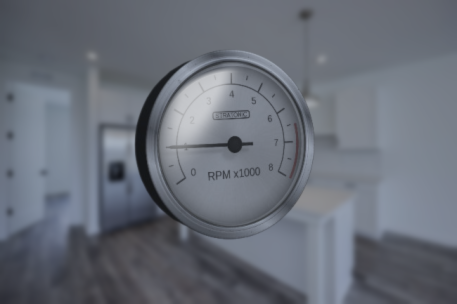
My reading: 1000,rpm
